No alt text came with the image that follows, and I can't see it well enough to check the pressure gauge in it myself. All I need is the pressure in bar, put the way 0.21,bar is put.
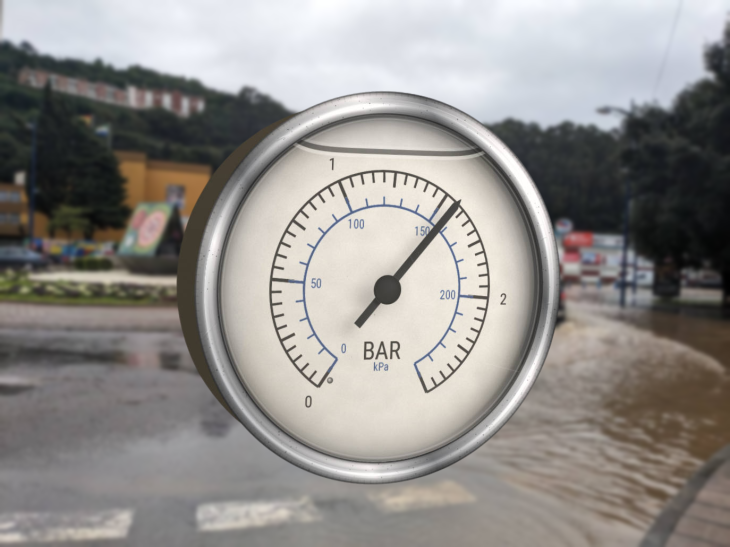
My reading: 1.55,bar
